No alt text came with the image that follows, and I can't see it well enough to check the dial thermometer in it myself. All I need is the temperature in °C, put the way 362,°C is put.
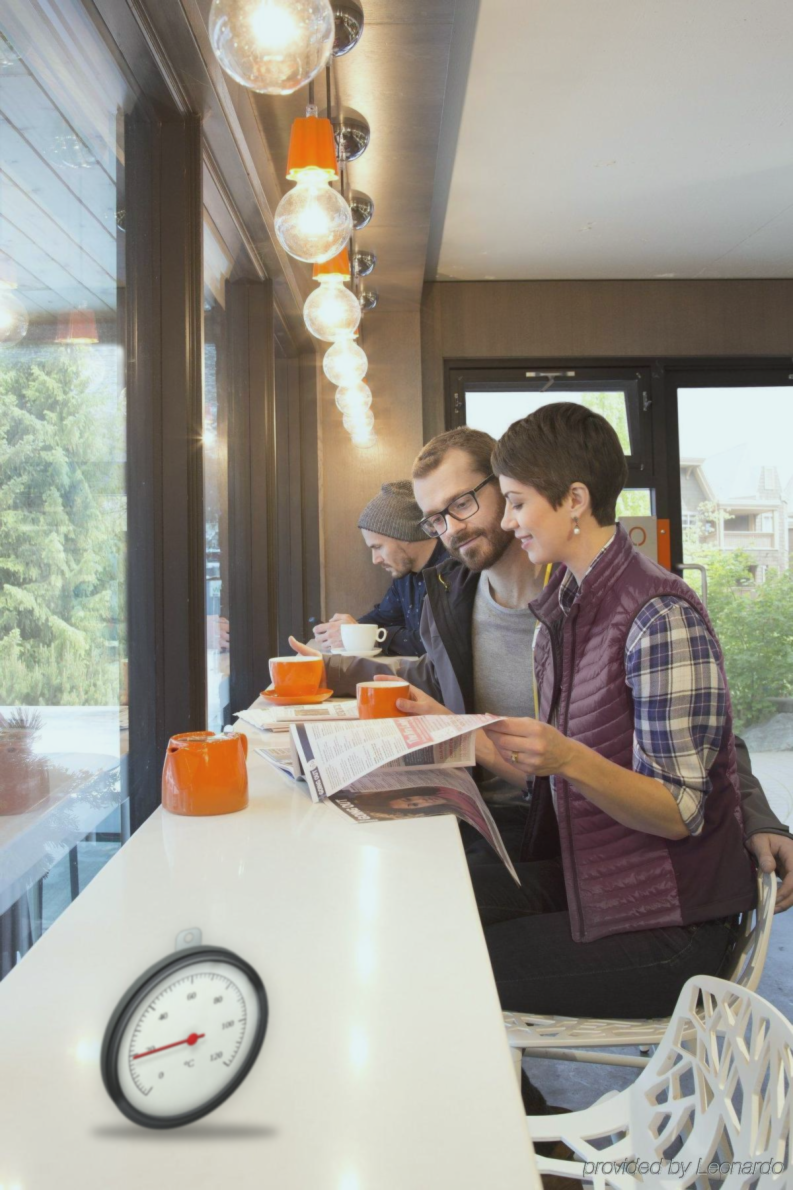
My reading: 20,°C
